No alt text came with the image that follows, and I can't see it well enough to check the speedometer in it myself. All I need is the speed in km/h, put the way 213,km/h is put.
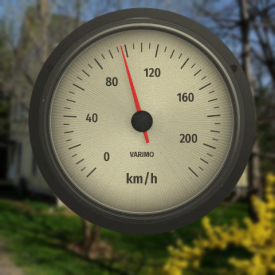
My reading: 97.5,km/h
